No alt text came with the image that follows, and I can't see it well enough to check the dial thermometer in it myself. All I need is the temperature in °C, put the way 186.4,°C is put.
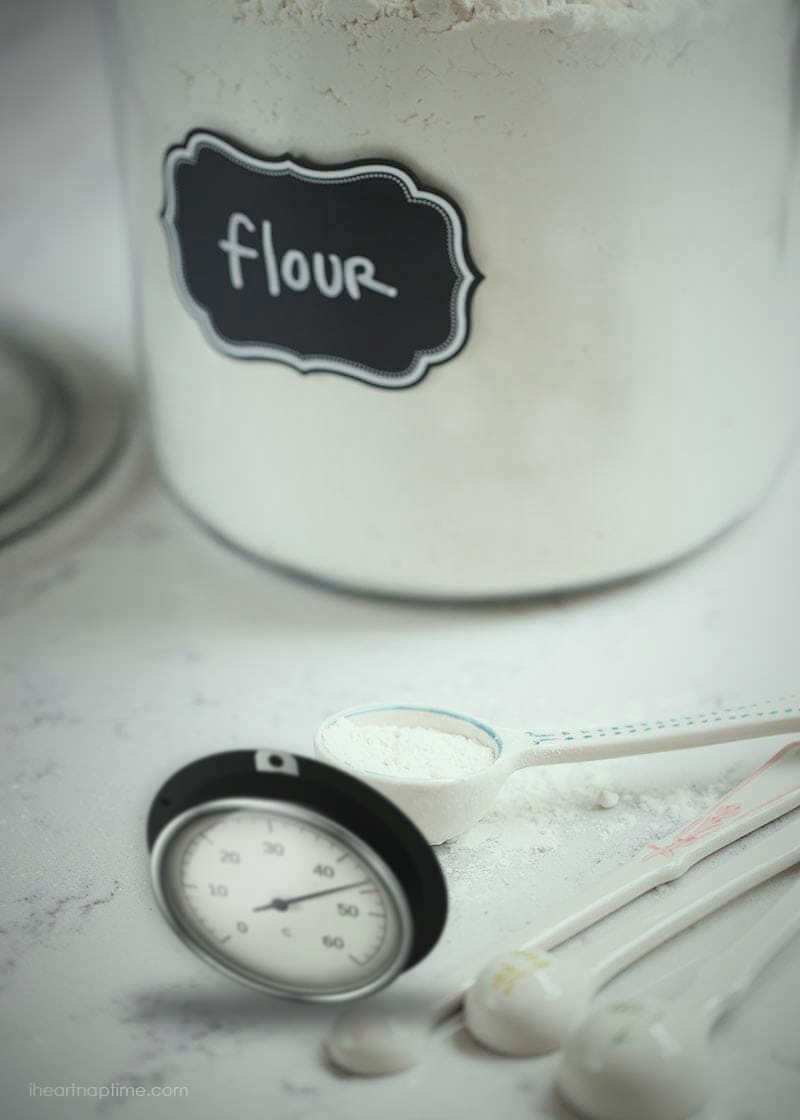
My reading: 44,°C
